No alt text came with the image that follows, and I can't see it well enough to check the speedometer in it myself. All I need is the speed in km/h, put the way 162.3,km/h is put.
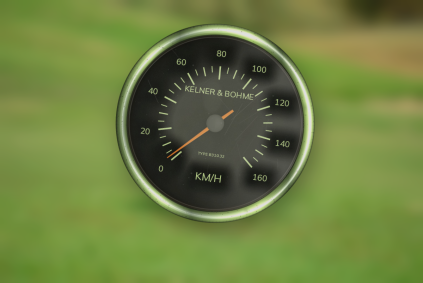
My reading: 2.5,km/h
